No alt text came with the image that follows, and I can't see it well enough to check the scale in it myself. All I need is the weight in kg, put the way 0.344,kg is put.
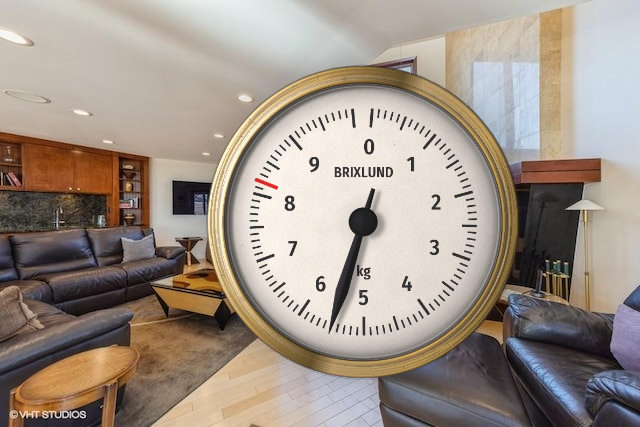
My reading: 5.5,kg
